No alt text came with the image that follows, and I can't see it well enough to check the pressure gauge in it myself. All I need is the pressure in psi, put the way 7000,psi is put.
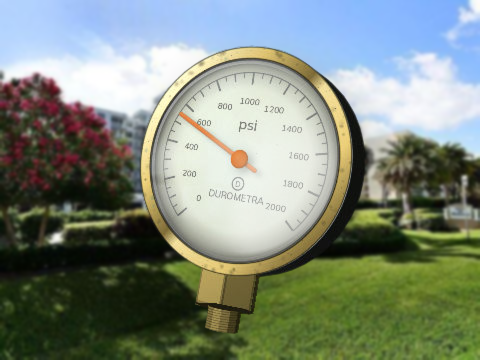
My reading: 550,psi
